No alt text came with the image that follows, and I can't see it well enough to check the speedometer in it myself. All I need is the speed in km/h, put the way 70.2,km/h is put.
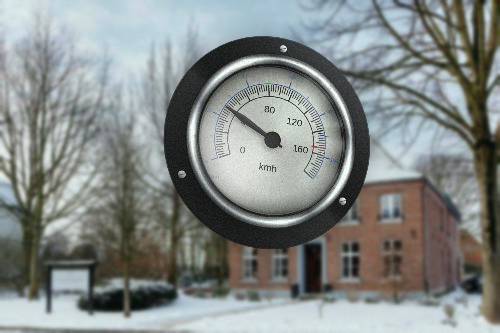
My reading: 40,km/h
